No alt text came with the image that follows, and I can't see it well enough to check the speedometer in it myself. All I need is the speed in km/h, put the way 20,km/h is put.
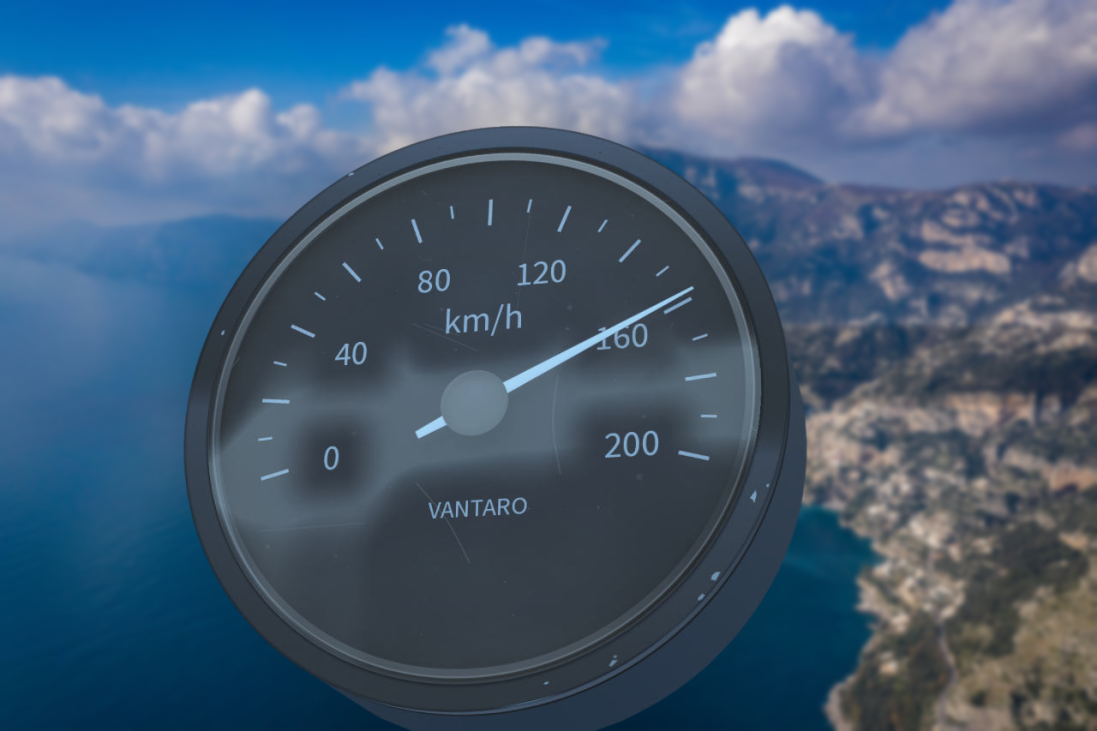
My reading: 160,km/h
